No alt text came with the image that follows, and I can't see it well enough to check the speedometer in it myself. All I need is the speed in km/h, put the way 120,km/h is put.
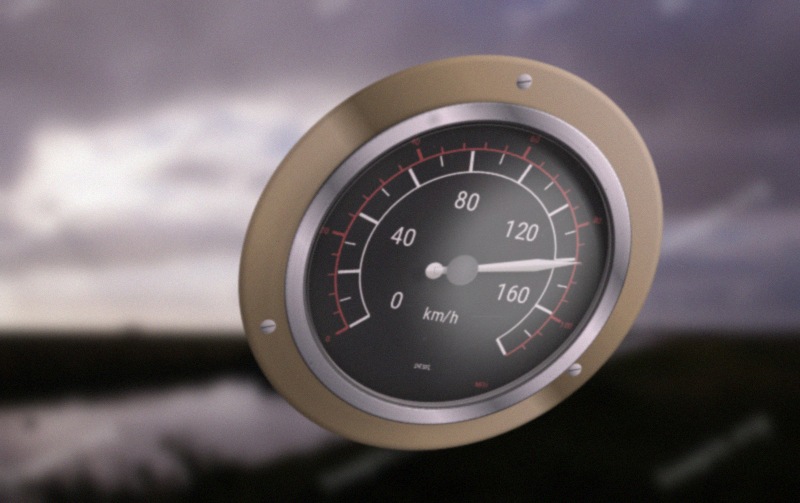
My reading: 140,km/h
